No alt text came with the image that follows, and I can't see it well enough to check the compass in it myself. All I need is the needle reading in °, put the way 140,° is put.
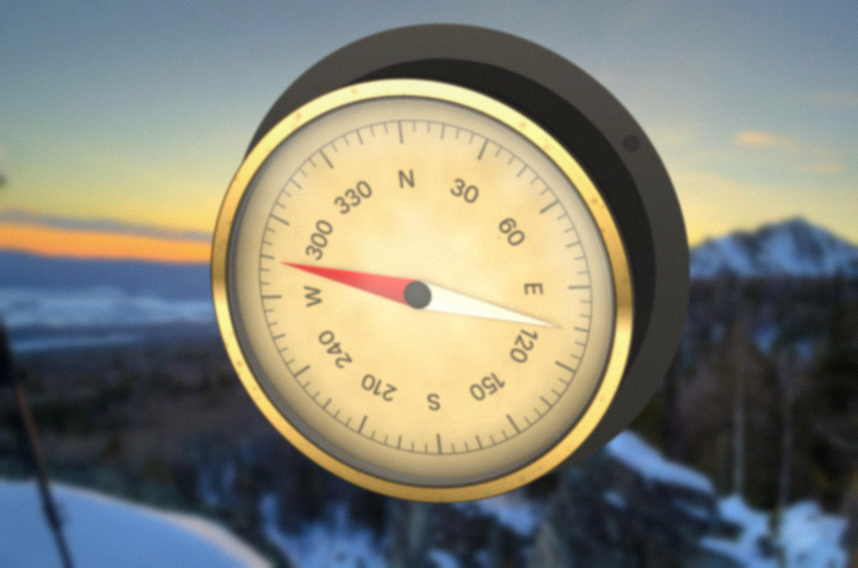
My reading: 285,°
